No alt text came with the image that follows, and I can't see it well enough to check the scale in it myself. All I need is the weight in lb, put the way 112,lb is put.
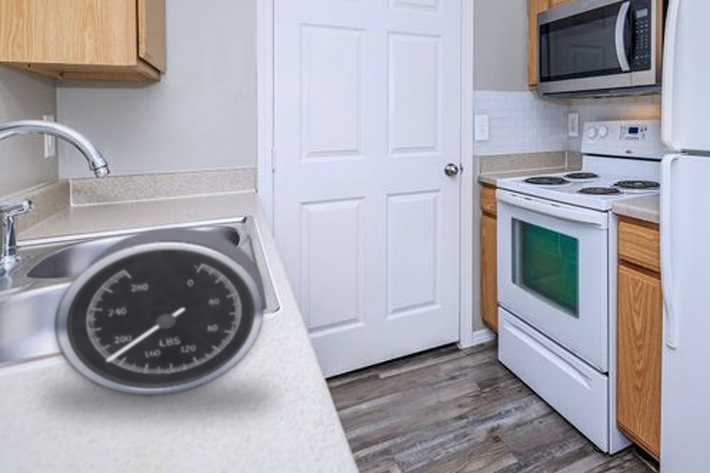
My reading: 190,lb
